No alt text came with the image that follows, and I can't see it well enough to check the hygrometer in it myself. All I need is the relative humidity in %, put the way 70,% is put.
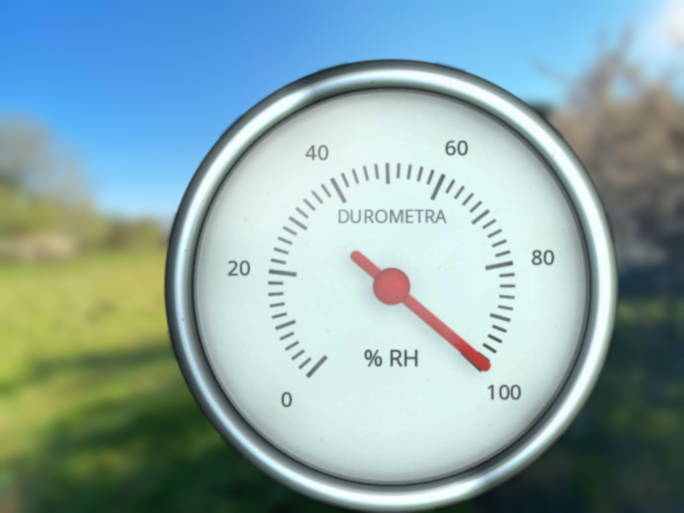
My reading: 99,%
